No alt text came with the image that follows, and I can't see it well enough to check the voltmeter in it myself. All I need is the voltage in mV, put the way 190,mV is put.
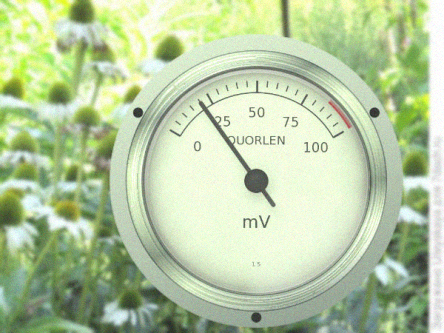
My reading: 20,mV
